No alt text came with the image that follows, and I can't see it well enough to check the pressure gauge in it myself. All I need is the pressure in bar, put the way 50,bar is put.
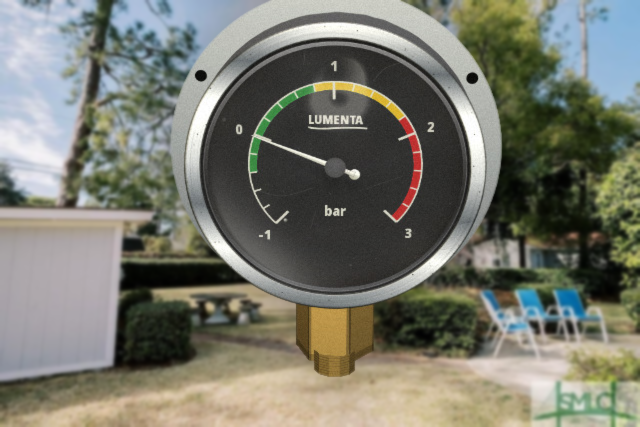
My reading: 0,bar
